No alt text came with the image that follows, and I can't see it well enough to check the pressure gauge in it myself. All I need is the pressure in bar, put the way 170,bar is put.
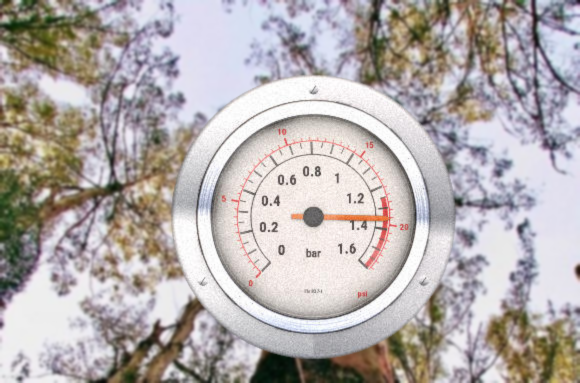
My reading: 1.35,bar
